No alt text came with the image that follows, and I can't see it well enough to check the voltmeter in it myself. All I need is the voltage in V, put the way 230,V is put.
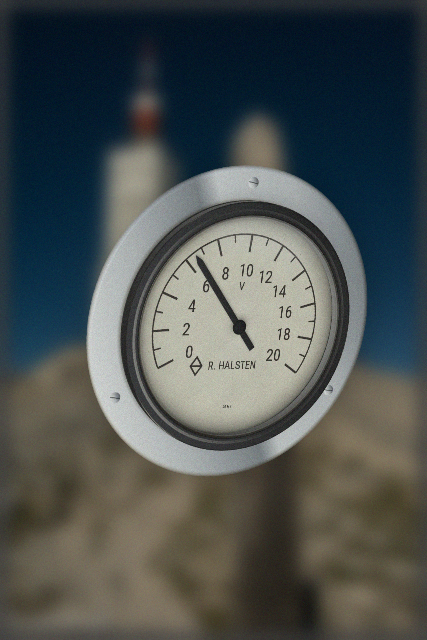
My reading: 6.5,V
